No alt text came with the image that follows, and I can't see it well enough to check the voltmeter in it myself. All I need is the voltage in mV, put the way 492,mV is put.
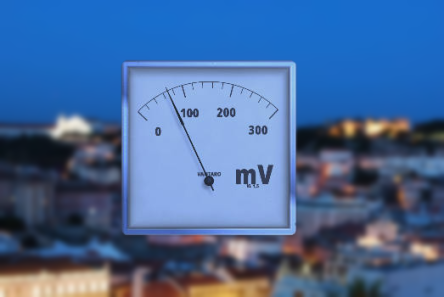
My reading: 70,mV
